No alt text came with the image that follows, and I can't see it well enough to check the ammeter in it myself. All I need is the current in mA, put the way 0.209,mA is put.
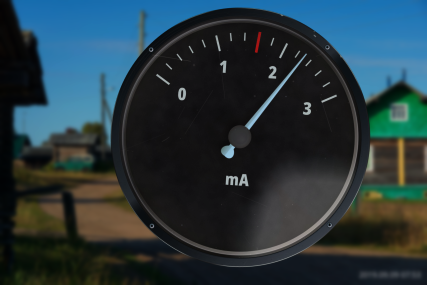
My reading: 2.3,mA
